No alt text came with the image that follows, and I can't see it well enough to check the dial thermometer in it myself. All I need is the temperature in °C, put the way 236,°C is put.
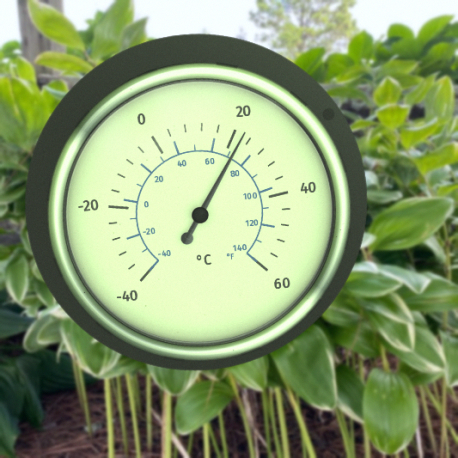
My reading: 22,°C
